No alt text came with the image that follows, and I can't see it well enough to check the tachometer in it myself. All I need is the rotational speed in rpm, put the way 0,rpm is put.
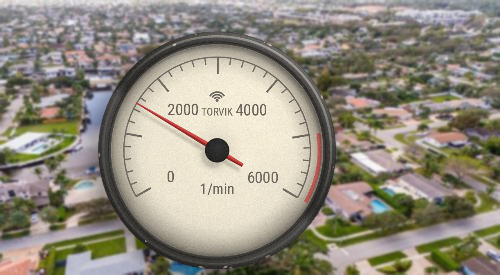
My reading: 1500,rpm
